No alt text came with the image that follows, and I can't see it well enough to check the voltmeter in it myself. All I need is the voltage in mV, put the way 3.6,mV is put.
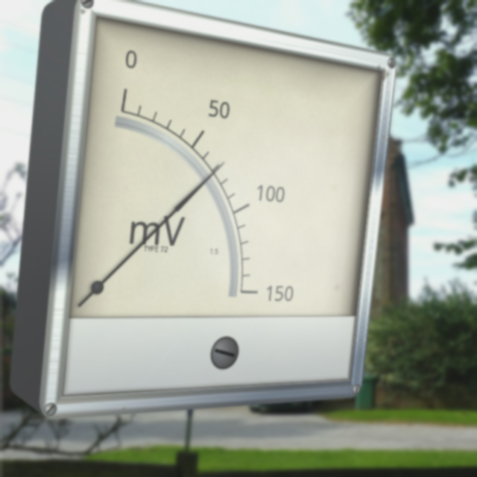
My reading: 70,mV
